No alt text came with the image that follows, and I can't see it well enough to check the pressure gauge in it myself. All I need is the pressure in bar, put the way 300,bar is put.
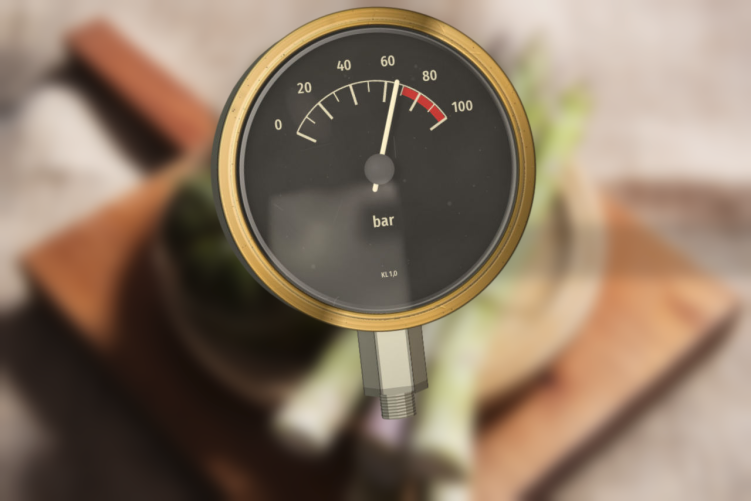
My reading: 65,bar
